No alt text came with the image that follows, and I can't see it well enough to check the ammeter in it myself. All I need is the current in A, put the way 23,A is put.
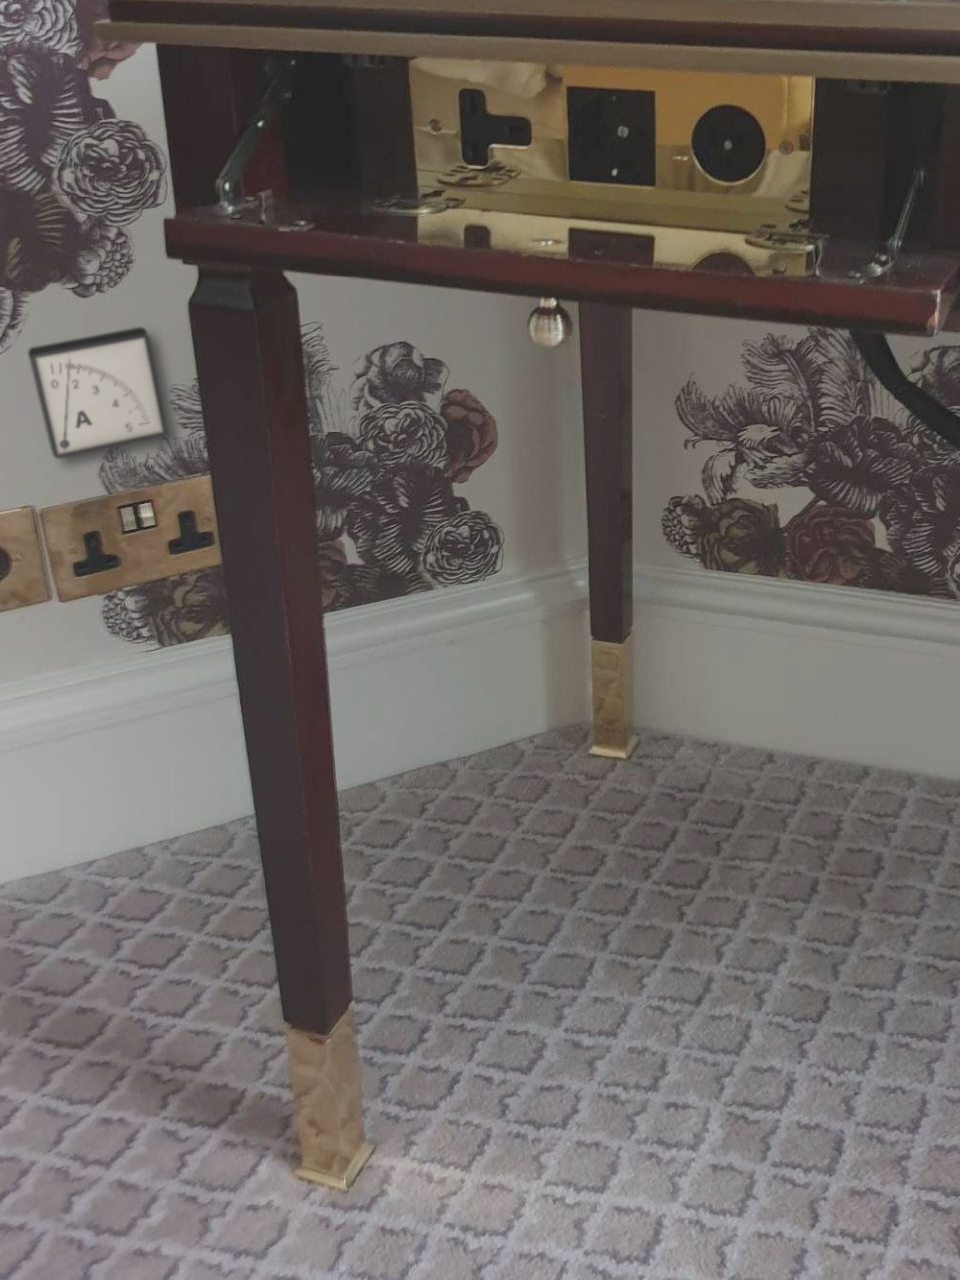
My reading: 1.5,A
